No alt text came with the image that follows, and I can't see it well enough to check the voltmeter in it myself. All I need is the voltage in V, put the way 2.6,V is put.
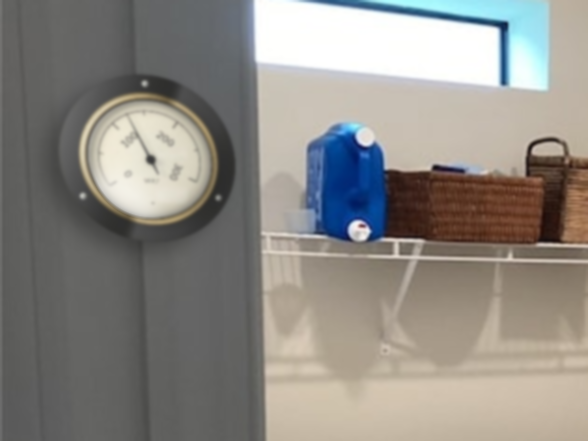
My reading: 125,V
